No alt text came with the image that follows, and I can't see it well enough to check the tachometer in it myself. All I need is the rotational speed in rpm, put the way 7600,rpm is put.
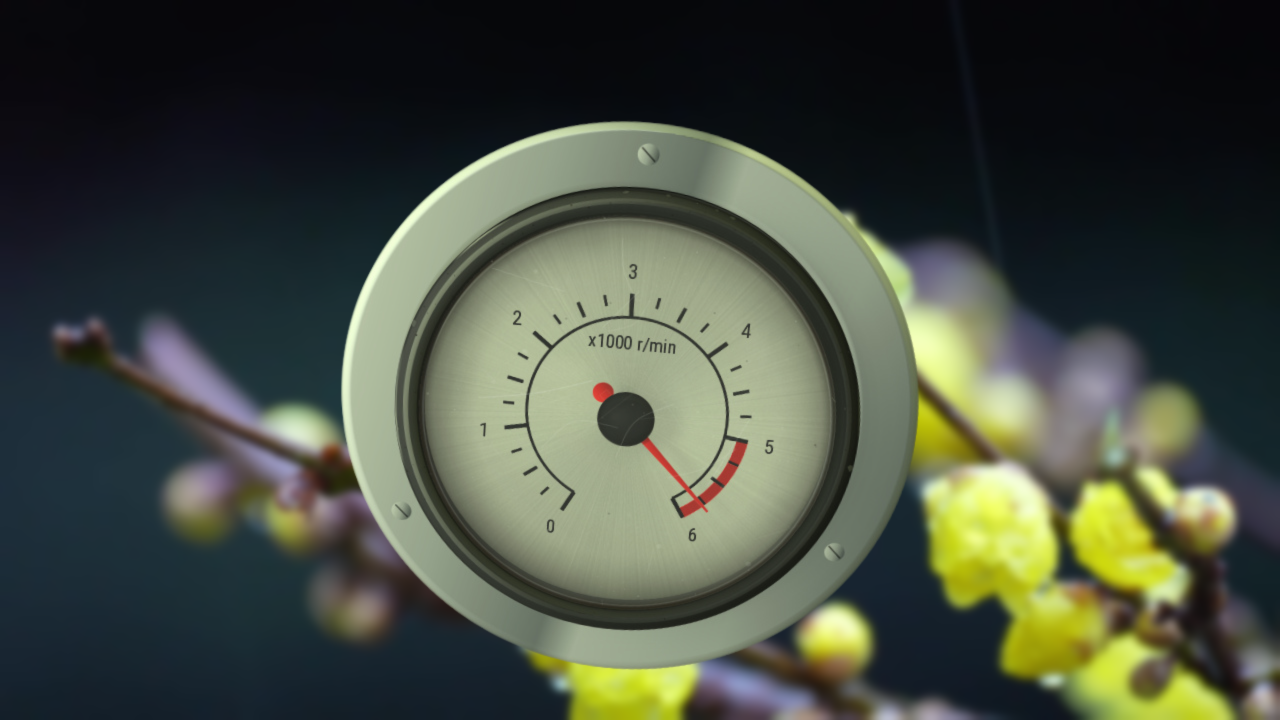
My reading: 5750,rpm
